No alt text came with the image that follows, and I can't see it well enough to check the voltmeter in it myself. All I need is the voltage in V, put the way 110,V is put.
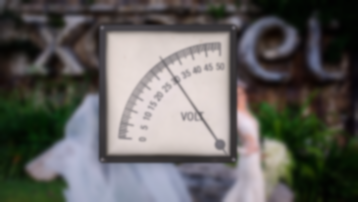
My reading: 30,V
